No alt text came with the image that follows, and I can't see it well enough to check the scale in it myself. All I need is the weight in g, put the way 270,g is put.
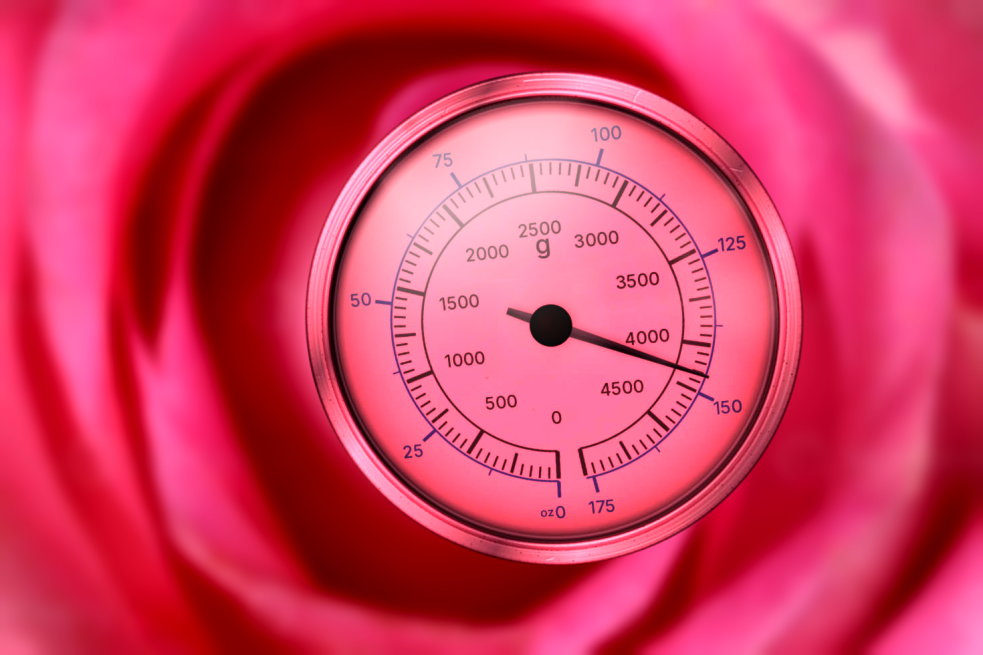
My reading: 4150,g
